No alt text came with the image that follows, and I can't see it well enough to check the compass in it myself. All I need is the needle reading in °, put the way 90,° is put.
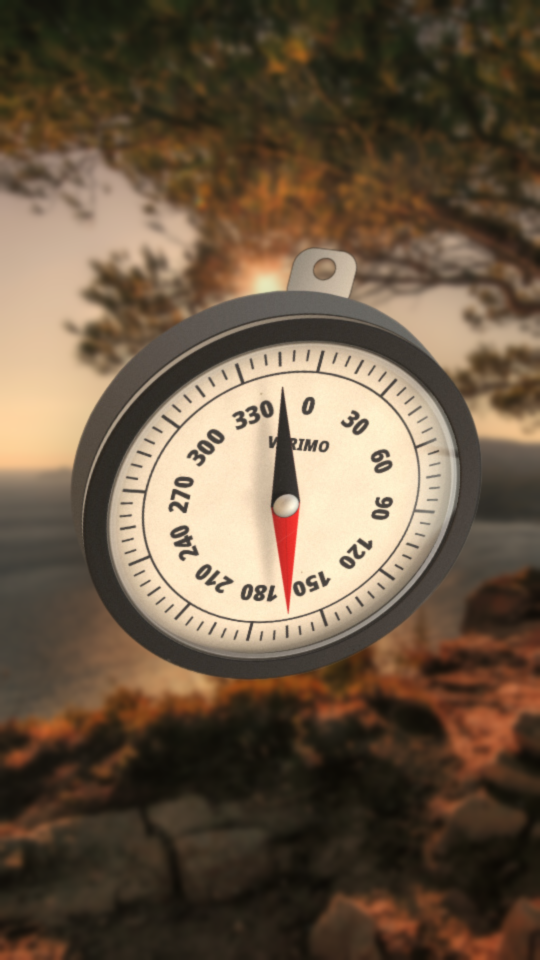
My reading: 165,°
